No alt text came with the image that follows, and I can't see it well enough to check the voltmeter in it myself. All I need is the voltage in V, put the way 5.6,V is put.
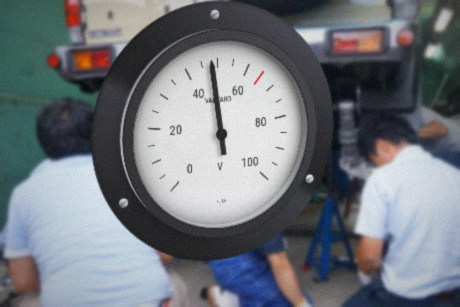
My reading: 47.5,V
